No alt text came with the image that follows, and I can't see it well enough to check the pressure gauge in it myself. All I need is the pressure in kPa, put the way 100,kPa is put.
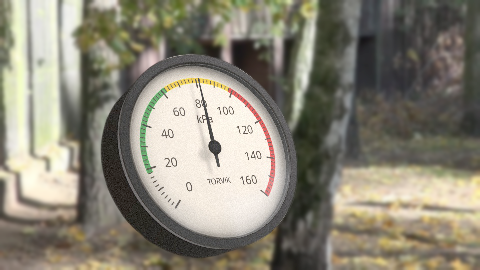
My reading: 80,kPa
